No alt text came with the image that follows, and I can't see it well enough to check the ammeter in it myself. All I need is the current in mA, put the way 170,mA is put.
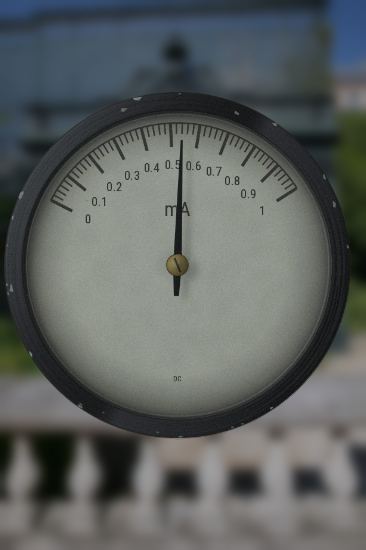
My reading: 0.54,mA
